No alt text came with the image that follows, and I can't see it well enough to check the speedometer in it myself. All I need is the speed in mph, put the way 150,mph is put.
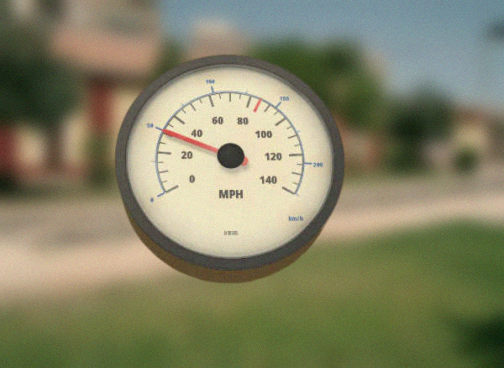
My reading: 30,mph
